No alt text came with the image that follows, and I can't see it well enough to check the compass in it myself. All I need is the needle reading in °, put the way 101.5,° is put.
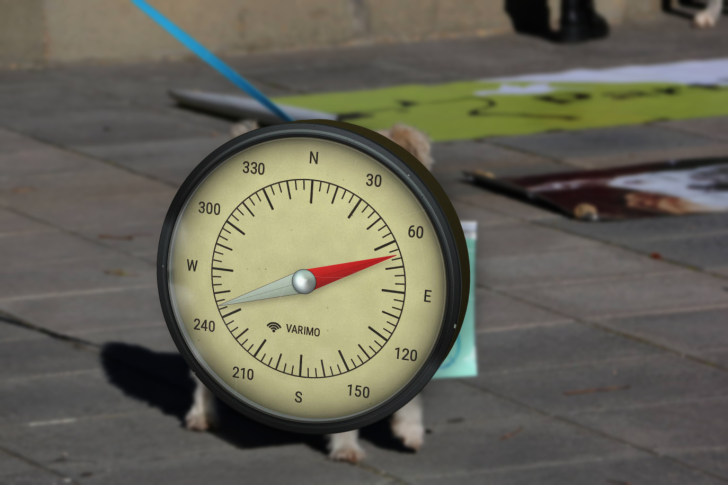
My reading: 67.5,°
